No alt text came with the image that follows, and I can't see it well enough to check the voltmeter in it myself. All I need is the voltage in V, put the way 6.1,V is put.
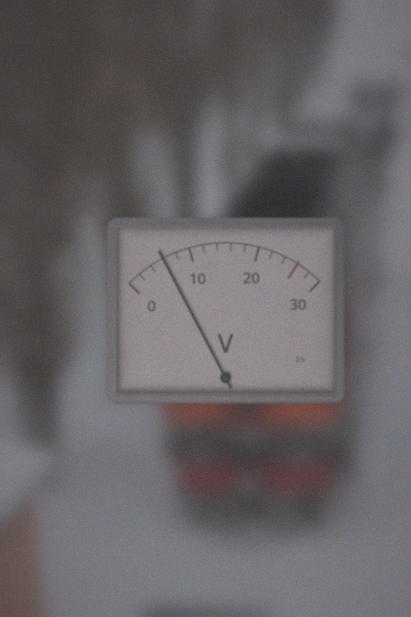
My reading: 6,V
